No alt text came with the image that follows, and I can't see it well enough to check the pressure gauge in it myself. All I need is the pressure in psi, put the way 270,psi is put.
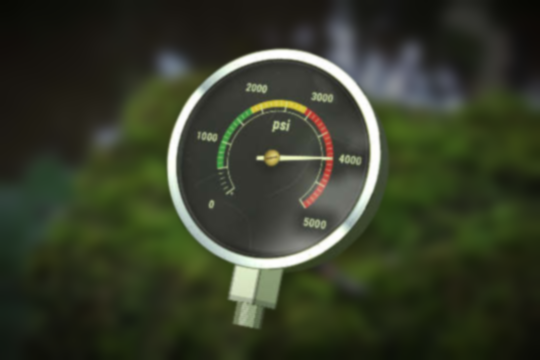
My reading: 4000,psi
